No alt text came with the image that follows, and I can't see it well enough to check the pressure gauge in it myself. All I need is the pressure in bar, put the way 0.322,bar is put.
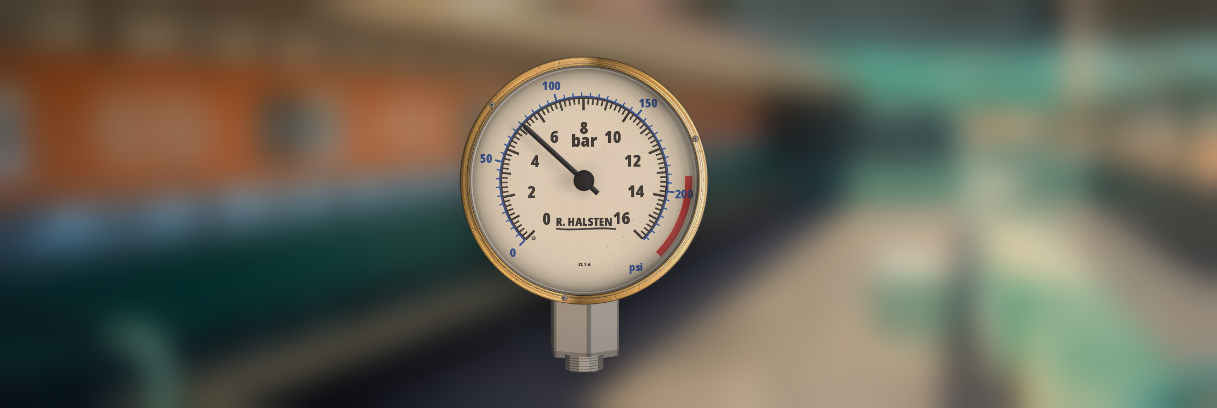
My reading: 5.2,bar
